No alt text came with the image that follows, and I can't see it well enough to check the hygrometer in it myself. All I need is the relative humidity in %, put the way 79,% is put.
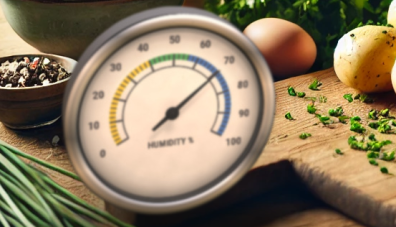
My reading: 70,%
